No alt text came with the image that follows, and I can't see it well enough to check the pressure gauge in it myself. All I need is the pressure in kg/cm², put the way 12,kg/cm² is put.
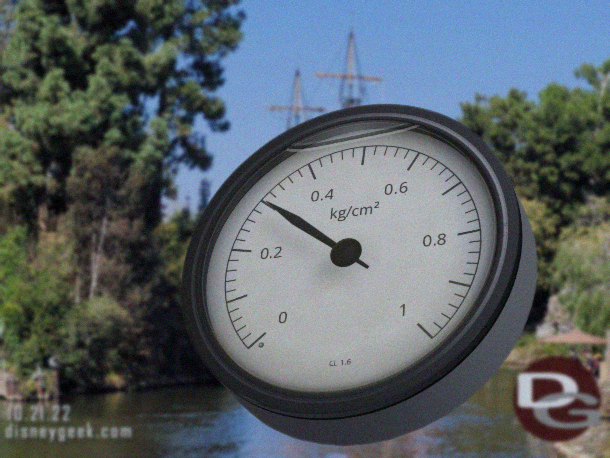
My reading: 0.3,kg/cm²
